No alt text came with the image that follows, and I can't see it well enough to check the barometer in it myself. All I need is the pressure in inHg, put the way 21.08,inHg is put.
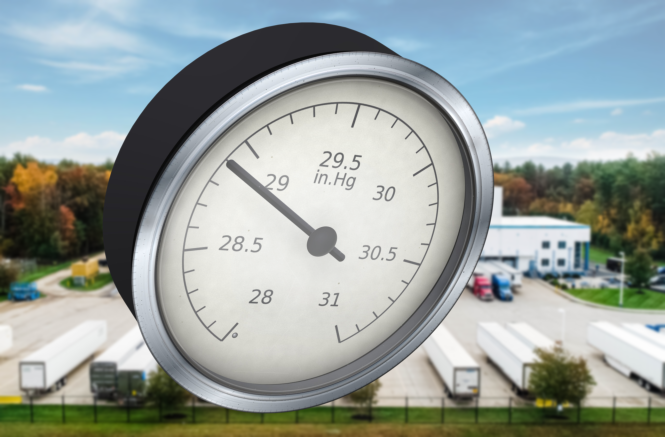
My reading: 28.9,inHg
